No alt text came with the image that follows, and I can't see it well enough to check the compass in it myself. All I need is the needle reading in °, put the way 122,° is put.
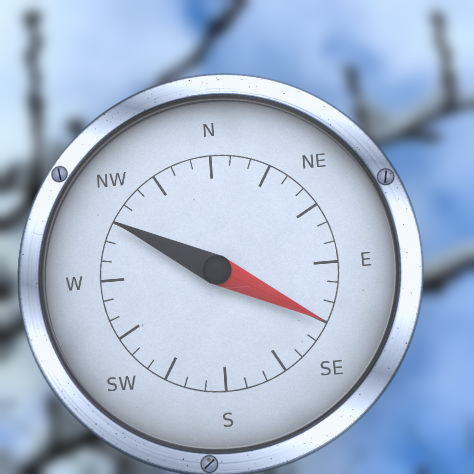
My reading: 120,°
